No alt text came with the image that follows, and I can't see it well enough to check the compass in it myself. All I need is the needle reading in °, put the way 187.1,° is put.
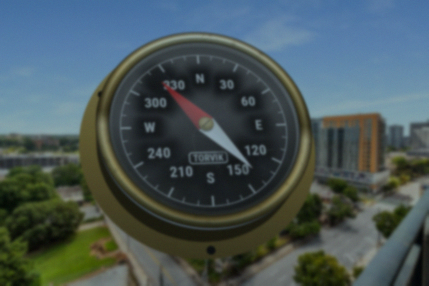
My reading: 320,°
